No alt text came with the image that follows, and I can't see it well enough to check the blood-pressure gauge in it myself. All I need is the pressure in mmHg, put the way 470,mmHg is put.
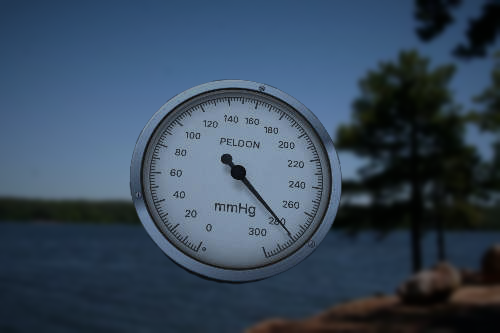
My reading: 280,mmHg
